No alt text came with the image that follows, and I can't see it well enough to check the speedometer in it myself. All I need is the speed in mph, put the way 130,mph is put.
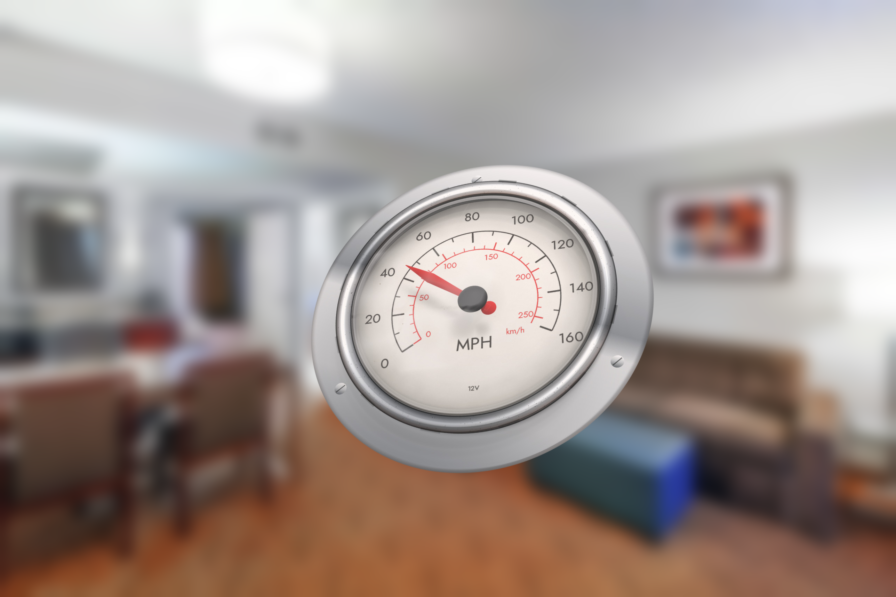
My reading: 45,mph
